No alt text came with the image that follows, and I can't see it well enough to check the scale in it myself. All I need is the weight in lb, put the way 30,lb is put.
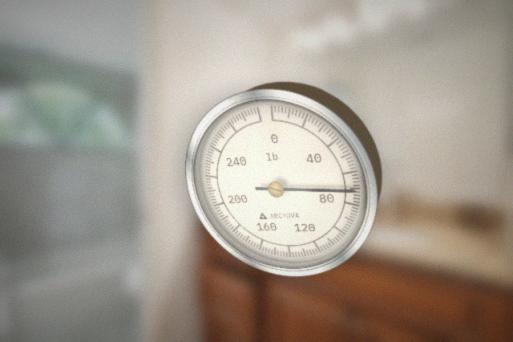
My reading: 70,lb
